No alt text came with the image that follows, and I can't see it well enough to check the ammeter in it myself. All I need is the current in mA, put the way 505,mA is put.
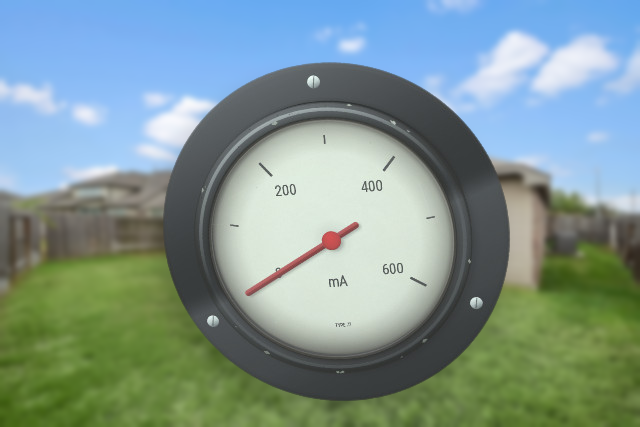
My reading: 0,mA
